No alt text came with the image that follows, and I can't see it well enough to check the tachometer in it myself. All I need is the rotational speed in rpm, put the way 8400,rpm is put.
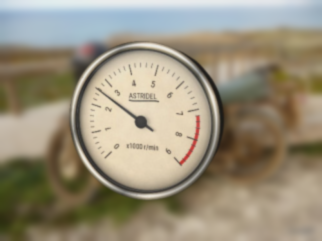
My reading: 2600,rpm
